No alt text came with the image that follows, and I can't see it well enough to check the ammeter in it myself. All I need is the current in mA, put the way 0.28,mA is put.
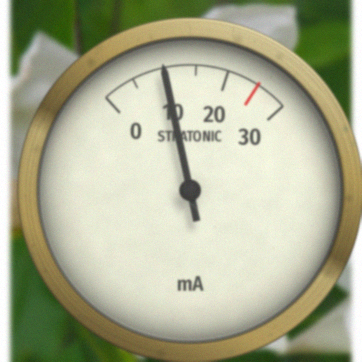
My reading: 10,mA
